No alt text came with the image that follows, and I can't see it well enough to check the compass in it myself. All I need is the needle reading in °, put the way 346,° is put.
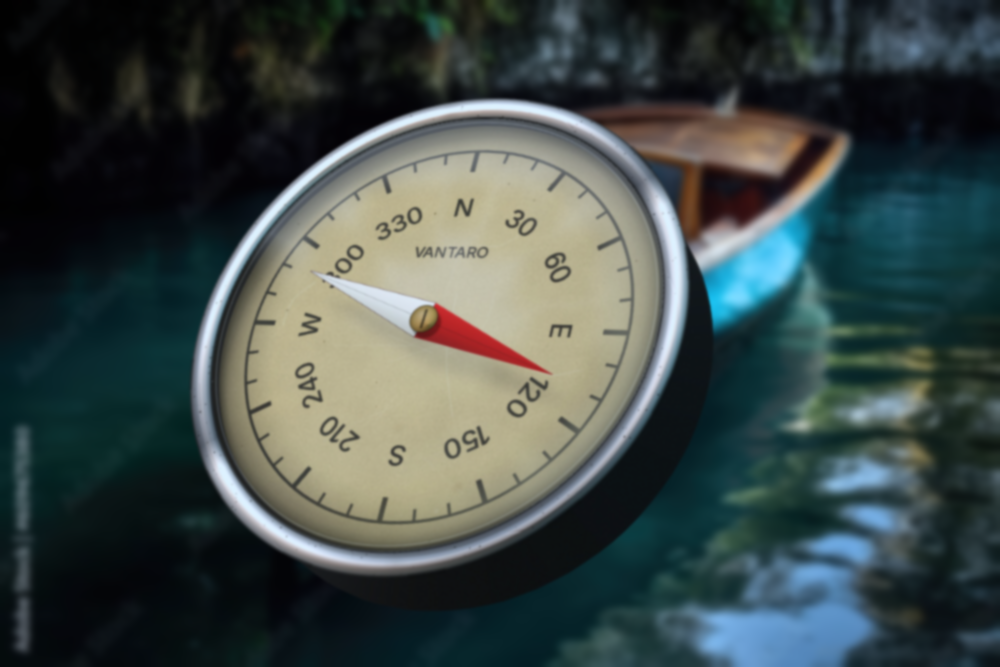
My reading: 110,°
